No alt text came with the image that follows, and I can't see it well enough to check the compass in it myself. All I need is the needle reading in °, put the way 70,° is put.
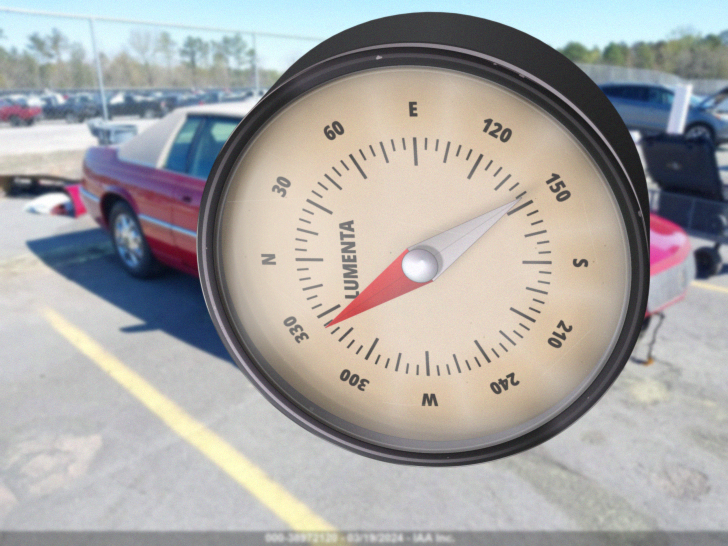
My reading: 325,°
